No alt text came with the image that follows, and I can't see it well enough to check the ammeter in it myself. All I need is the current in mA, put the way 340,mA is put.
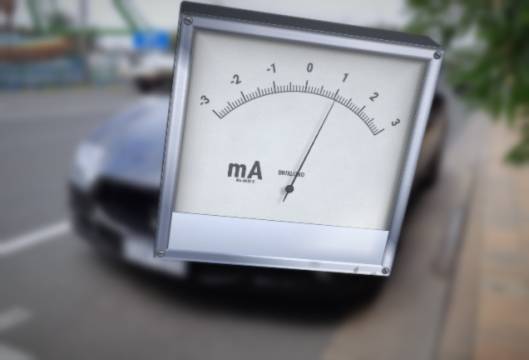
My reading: 1,mA
